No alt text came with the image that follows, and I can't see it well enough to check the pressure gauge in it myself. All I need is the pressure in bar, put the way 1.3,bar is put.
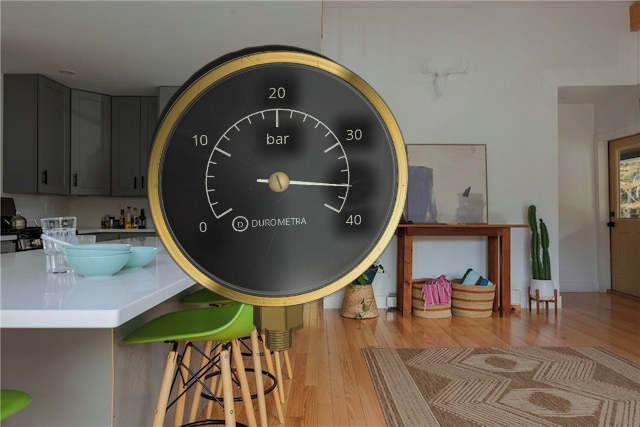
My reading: 36,bar
